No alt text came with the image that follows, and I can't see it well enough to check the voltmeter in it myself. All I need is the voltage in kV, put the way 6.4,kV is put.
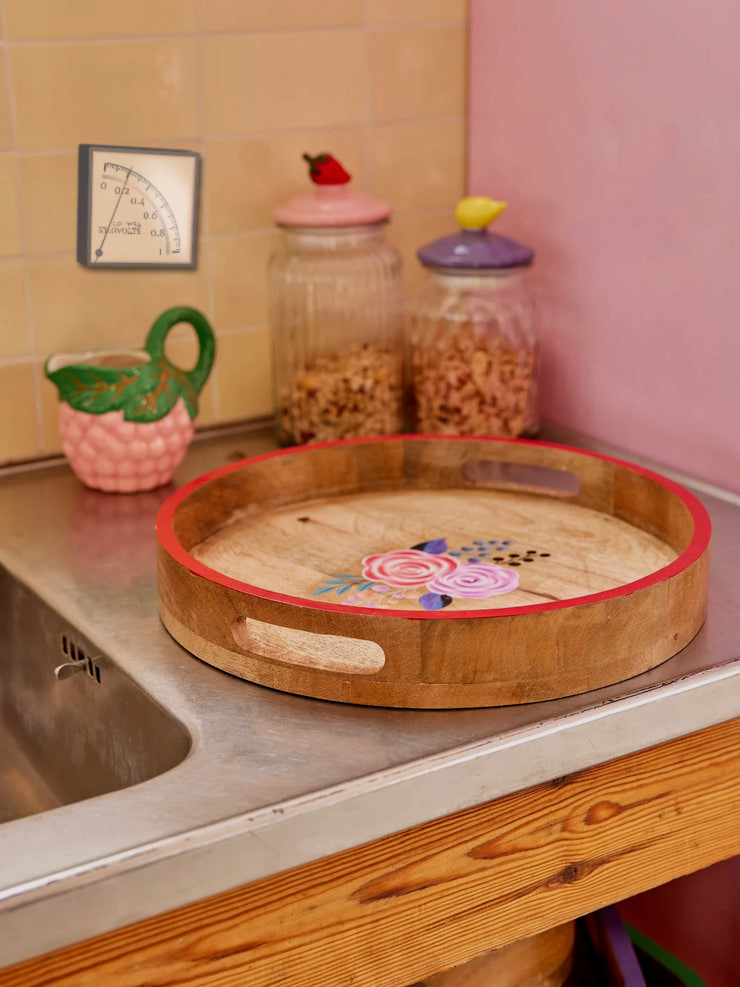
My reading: 0.2,kV
